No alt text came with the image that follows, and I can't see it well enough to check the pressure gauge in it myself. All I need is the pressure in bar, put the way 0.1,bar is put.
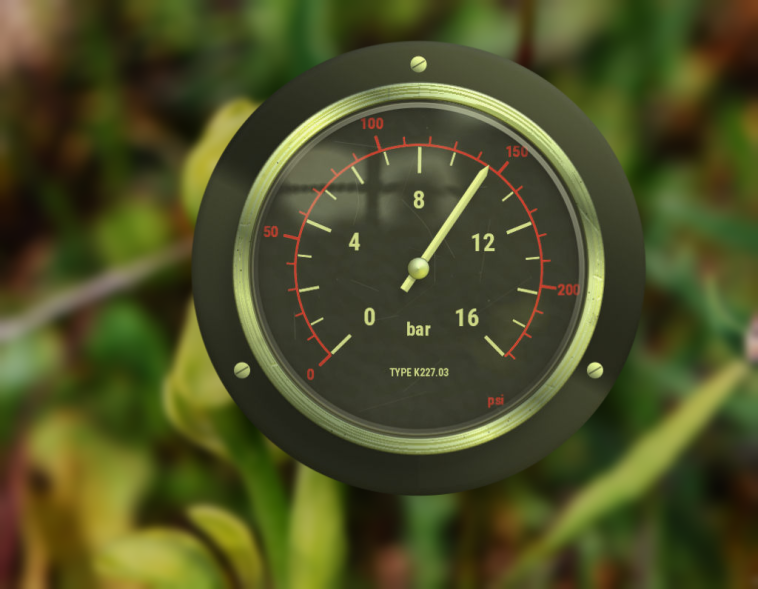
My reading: 10,bar
